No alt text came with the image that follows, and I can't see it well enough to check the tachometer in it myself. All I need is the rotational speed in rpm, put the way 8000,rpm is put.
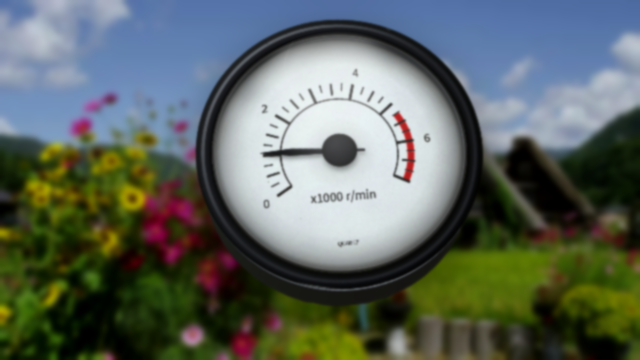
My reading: 1000,rpm
